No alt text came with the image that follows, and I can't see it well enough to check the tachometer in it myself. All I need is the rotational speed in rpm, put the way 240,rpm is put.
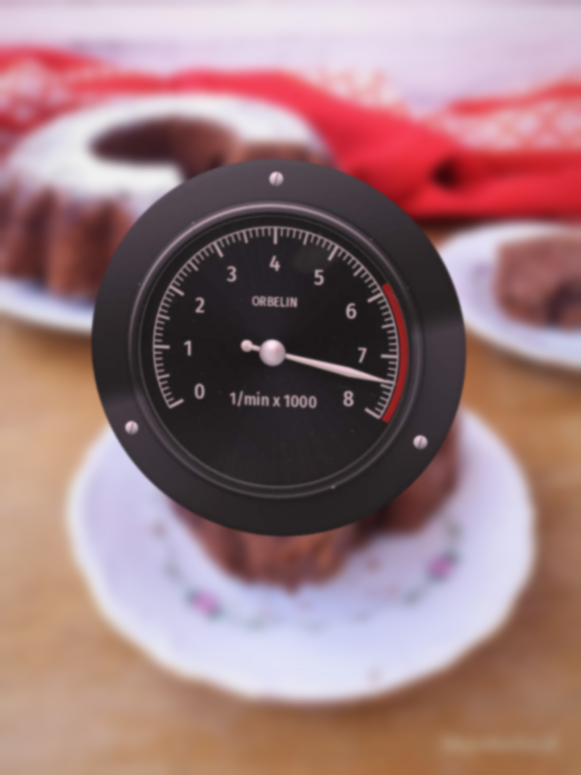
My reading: 7400,rpm
